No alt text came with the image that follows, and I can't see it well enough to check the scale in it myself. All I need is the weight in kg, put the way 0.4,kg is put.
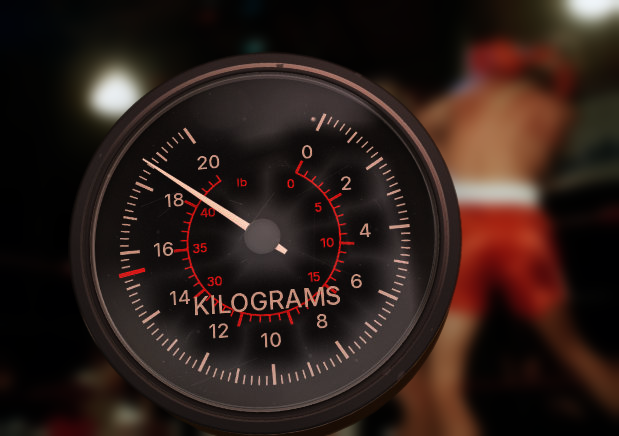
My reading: 18.6,kg
